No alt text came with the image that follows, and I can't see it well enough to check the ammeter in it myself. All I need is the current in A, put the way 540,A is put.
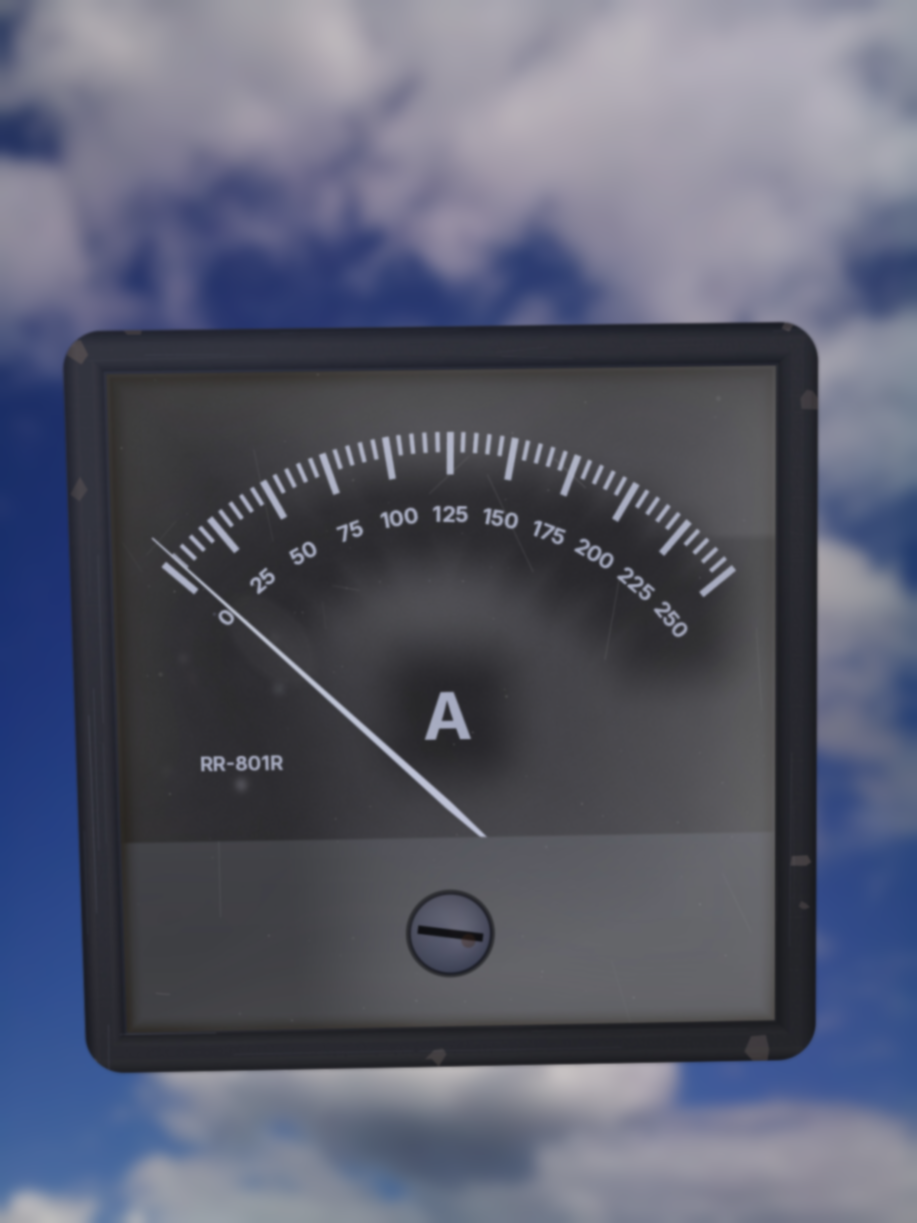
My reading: 5,A
